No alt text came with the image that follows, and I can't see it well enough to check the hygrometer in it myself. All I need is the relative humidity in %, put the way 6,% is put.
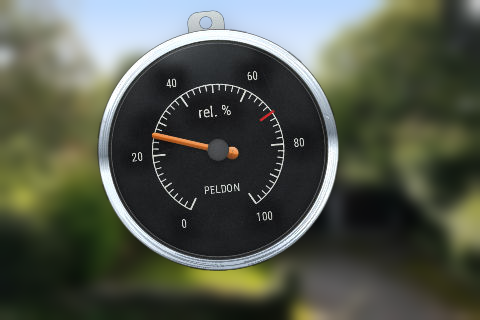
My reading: 26,%
